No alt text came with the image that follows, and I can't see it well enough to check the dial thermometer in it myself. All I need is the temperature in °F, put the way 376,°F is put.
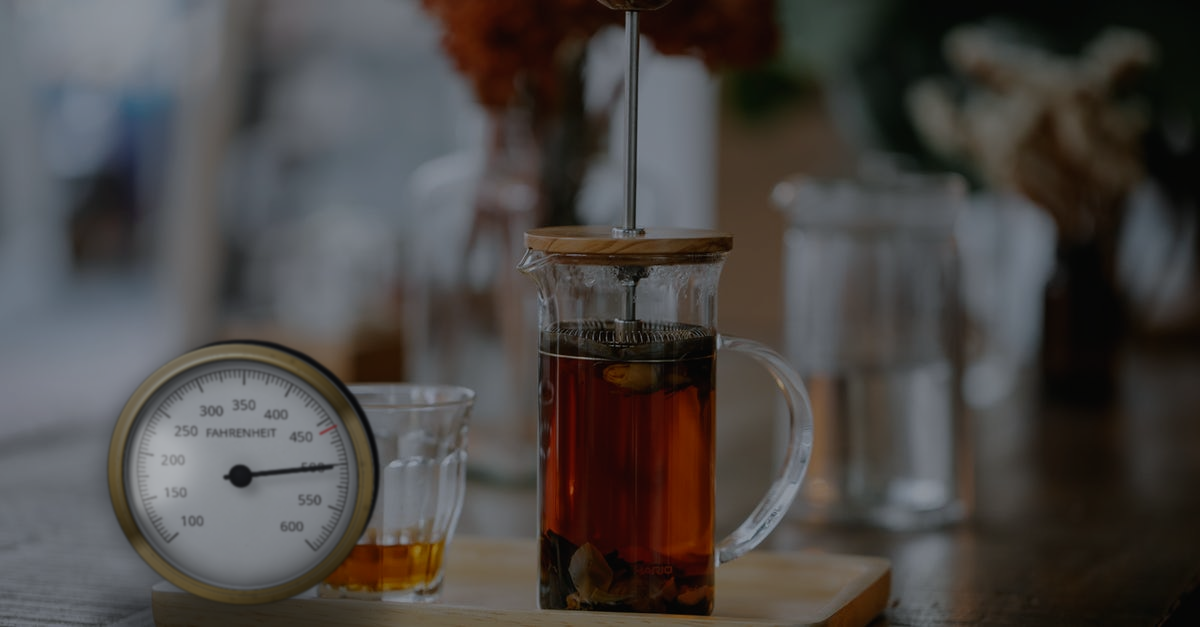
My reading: 500,°F
